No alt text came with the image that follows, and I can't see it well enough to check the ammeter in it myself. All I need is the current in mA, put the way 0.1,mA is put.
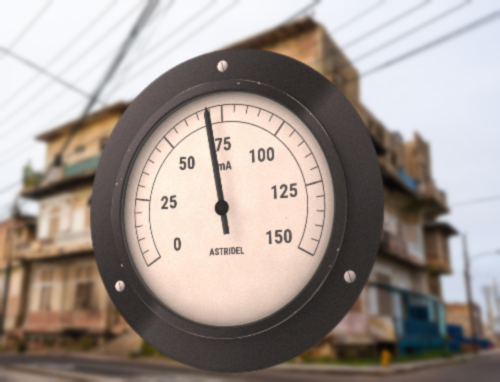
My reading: 70,mA
